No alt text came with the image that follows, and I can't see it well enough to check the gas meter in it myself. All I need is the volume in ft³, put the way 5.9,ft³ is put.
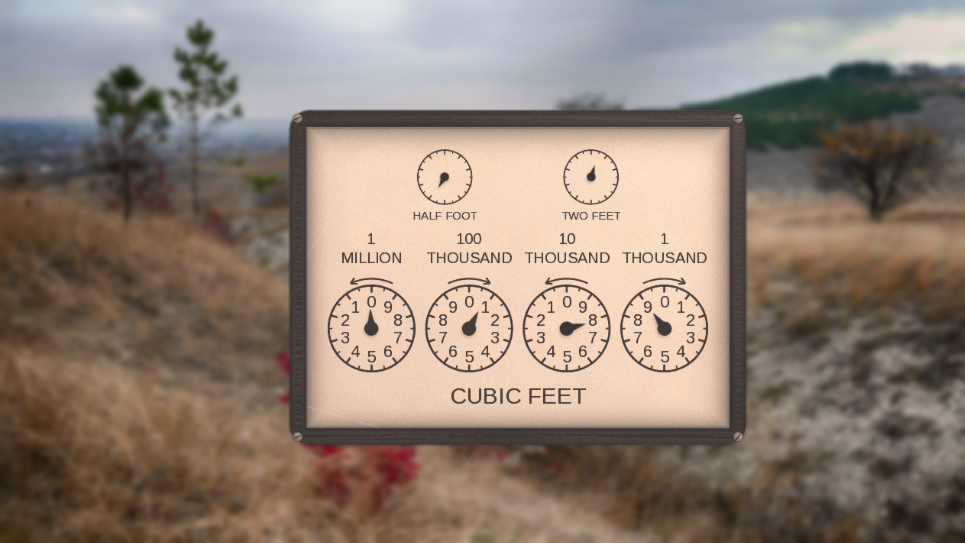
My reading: 7900,ft³
